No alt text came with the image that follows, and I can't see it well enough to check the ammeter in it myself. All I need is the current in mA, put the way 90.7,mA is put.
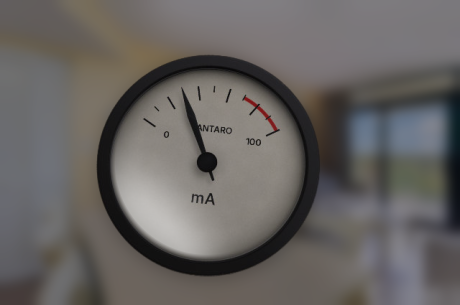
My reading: 30,mA
